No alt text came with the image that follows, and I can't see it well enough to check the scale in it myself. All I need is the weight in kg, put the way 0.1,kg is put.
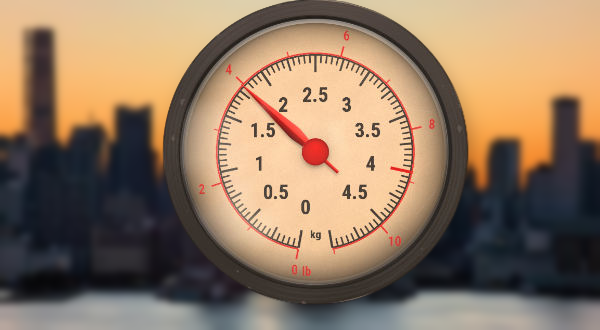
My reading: 1.8,kg
